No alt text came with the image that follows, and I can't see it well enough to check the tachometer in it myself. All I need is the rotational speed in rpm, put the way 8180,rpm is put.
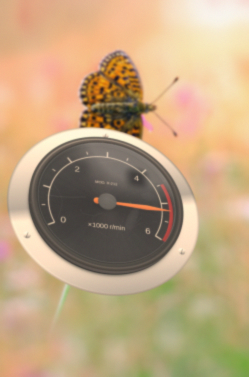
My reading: 5250,rpm
